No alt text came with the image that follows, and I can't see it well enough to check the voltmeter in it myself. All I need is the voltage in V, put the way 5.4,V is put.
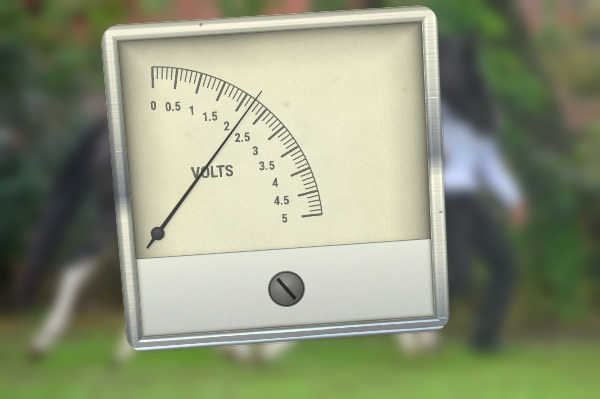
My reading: 2.2,V
